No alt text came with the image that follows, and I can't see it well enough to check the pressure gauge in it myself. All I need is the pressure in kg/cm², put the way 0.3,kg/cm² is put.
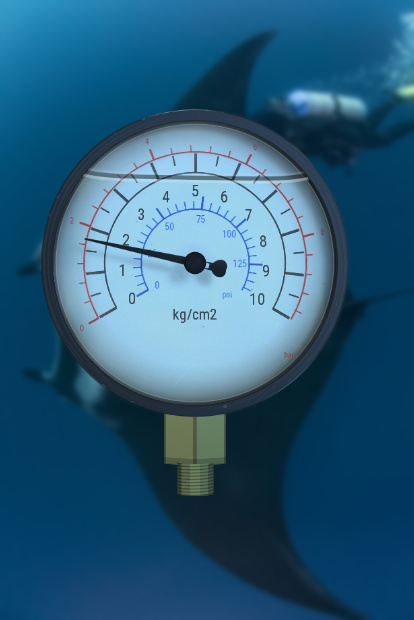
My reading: 1.75,kg/cm²
